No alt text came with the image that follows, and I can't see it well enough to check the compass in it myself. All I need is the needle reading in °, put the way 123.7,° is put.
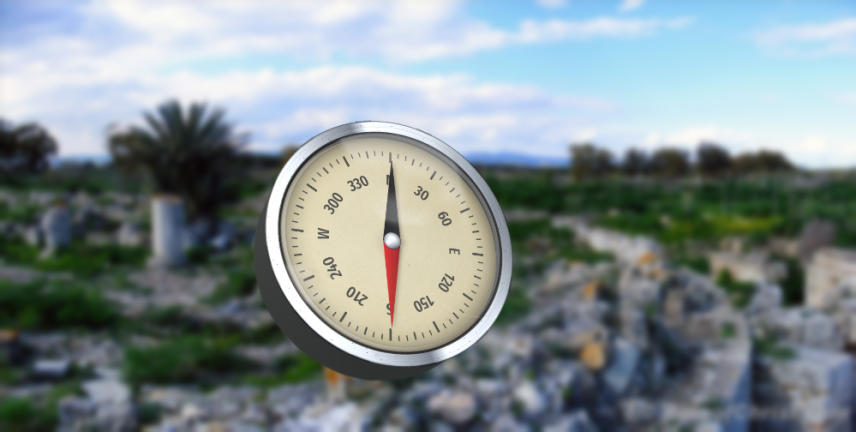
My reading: 180,°
